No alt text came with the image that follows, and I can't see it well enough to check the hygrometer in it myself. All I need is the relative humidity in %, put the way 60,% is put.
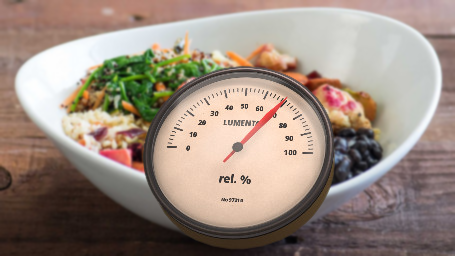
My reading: 70,%
